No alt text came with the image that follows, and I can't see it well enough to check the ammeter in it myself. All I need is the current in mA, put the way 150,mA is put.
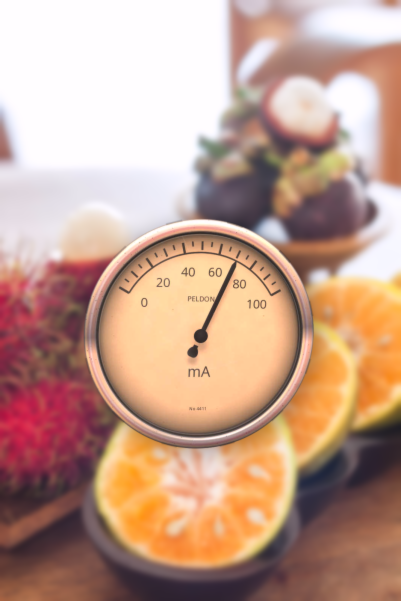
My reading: 70,mA
